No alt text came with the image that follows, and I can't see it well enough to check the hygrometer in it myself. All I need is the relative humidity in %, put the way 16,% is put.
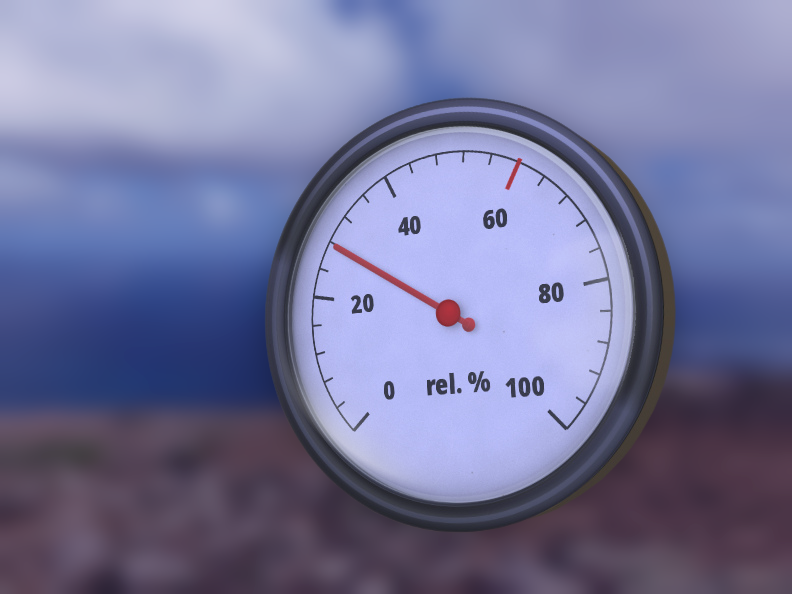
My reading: 28,%
